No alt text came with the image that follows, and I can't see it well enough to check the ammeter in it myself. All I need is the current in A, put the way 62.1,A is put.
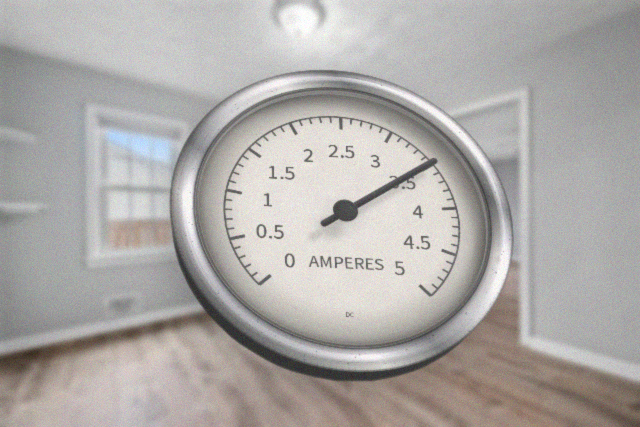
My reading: 3.5,A
